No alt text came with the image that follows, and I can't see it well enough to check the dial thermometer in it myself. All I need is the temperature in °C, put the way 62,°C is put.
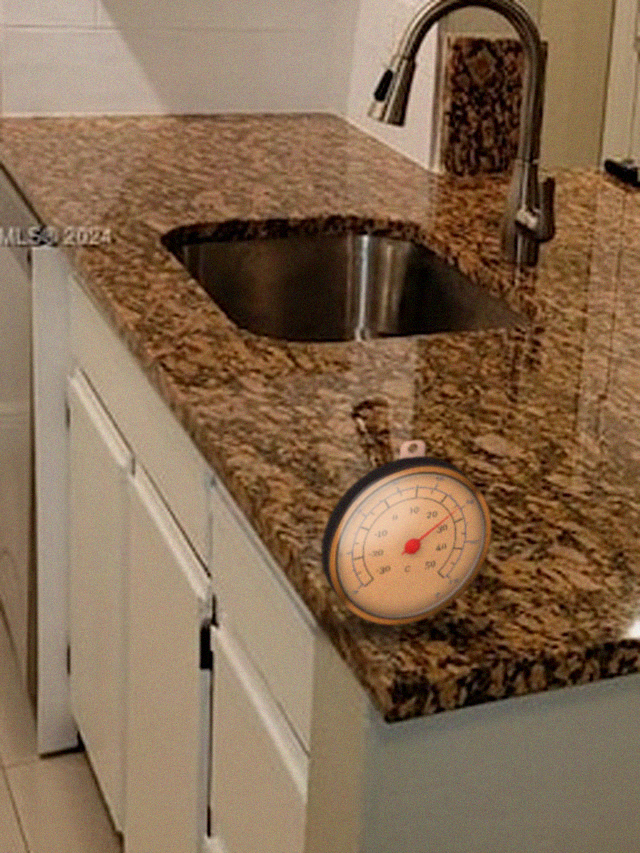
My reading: 25,°C
